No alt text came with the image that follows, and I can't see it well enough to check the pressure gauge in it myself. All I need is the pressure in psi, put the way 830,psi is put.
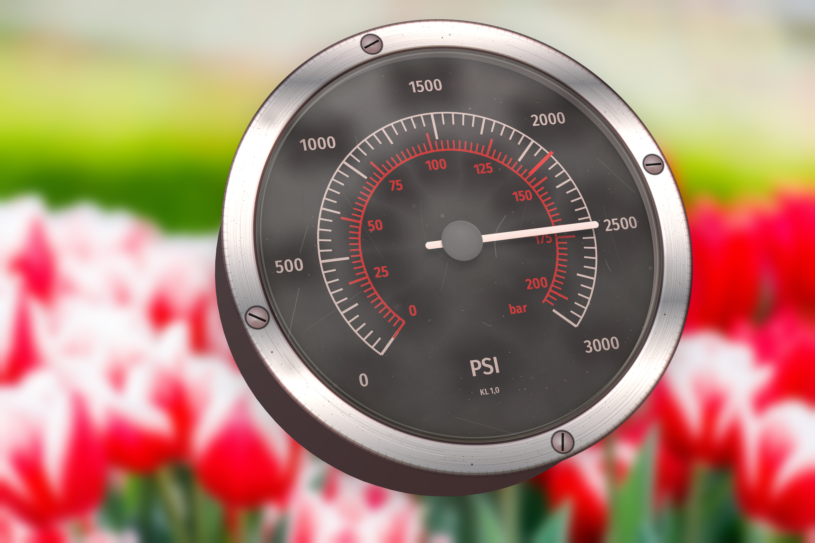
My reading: 2500,psi
